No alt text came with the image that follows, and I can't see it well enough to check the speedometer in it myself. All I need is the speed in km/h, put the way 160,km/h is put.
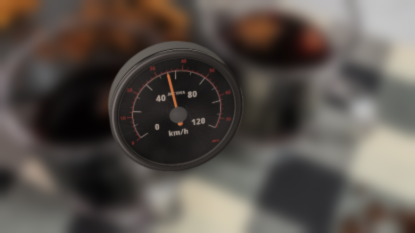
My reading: 55,km/h
